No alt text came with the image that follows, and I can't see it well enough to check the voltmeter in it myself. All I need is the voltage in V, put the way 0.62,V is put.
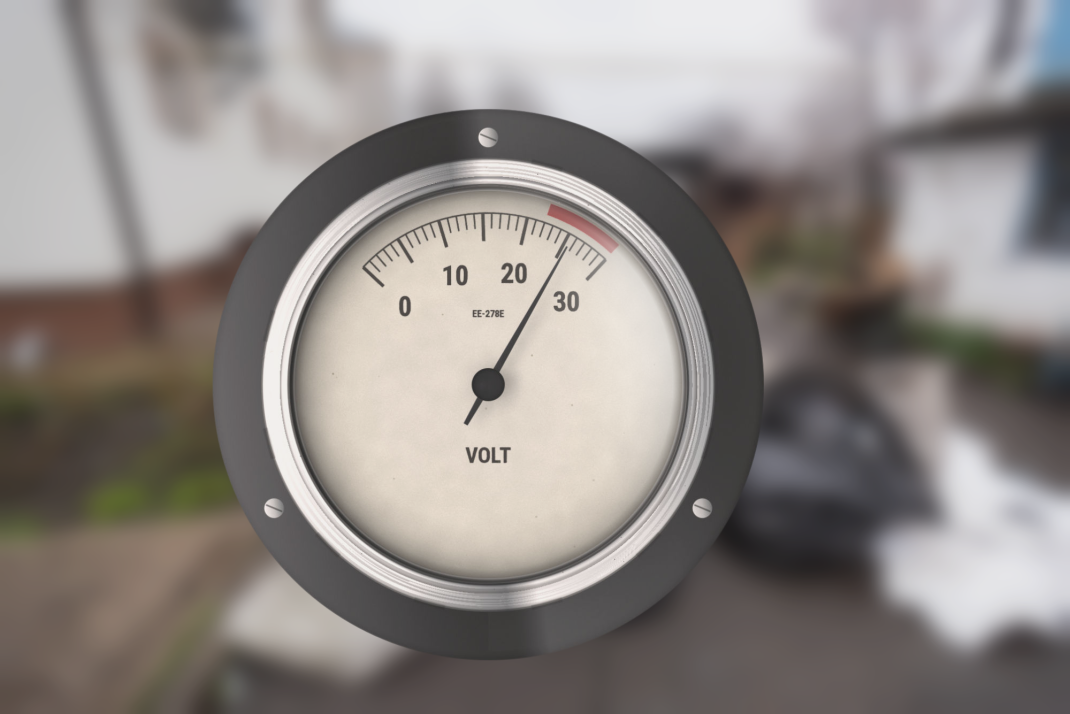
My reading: 25.5,V
